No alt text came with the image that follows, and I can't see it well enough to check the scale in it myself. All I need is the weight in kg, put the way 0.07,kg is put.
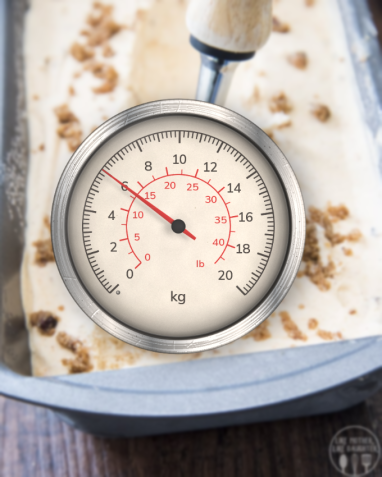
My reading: 6,kg
